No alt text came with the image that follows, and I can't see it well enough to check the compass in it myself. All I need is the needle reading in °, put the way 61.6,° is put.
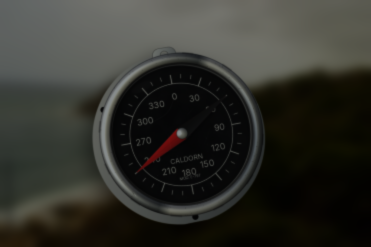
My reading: 240,°
